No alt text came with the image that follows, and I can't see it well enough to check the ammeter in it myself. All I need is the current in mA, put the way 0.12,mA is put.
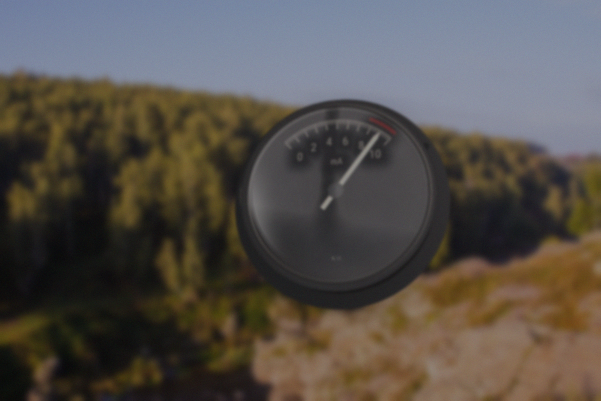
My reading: 9,mA
